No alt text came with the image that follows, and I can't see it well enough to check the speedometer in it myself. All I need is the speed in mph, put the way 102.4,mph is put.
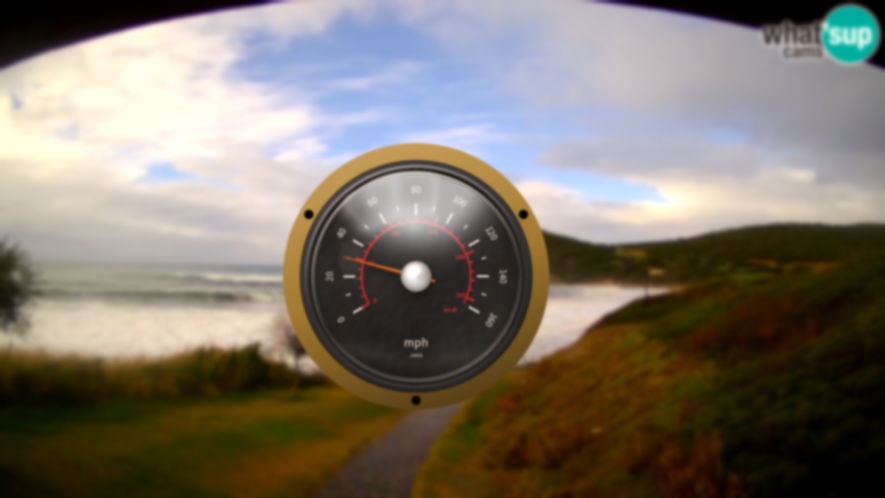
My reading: 30,mph
